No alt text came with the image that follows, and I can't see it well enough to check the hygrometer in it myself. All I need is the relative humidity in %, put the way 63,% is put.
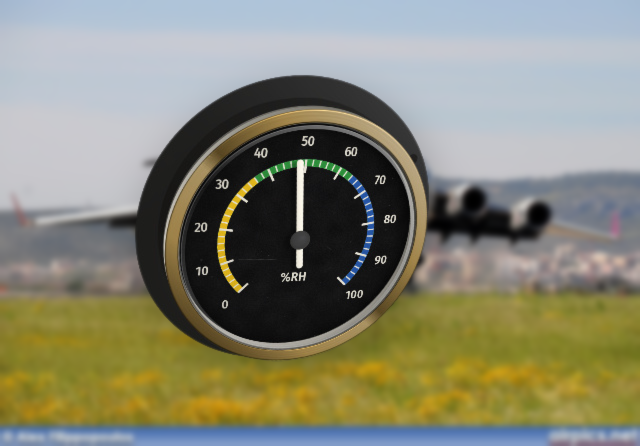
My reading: 48,%
